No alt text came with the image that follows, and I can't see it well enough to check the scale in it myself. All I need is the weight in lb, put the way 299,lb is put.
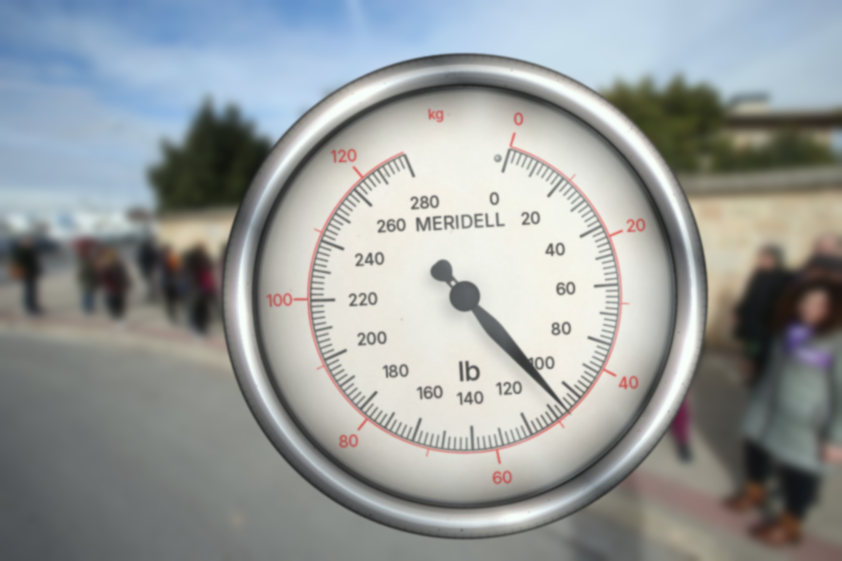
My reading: 106,lb
